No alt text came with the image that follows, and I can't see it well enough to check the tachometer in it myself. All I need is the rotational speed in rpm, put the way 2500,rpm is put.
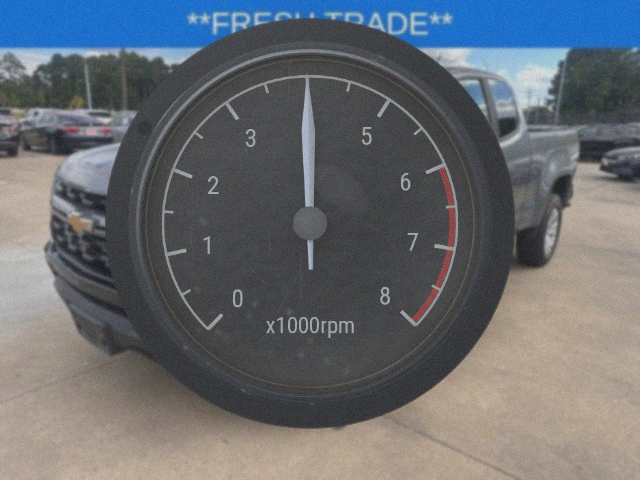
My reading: 4000,rpm
